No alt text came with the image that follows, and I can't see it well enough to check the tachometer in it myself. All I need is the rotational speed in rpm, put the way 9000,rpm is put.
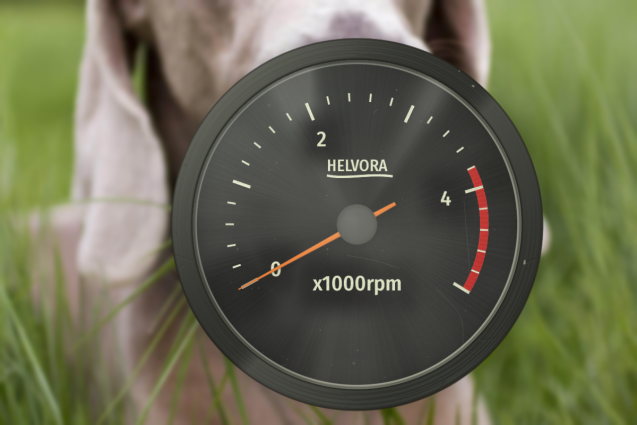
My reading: 0,rpm
